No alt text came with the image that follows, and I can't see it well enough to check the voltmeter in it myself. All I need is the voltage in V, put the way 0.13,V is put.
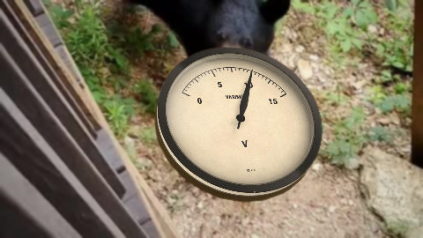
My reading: 10,V
